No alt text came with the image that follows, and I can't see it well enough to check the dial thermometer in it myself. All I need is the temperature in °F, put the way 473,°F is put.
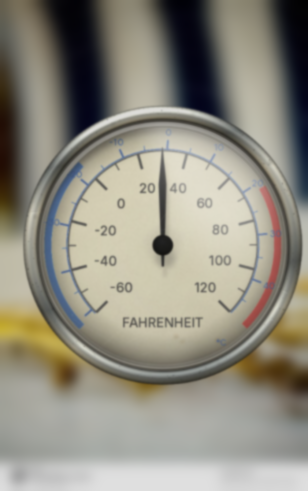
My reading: 30,°F
